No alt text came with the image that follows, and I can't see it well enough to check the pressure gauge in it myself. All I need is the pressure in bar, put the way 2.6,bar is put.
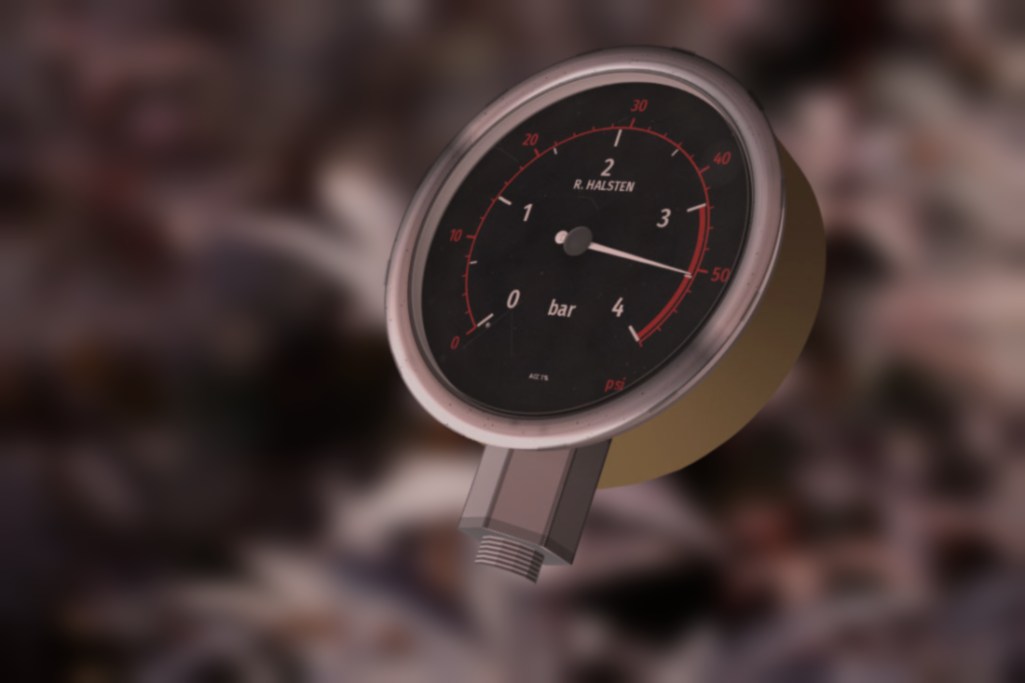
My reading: 3.5,bar
